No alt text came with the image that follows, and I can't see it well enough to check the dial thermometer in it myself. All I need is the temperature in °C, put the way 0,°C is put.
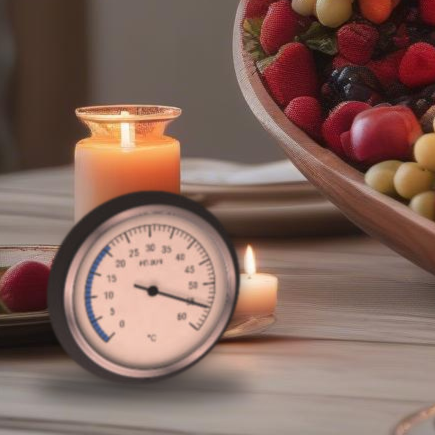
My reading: 55,°C
